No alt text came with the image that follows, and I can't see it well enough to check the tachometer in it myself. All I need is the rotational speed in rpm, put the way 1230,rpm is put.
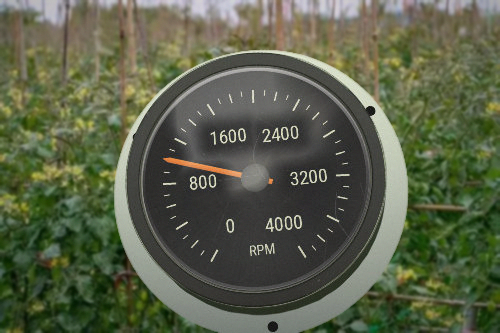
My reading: 1000,rpm
